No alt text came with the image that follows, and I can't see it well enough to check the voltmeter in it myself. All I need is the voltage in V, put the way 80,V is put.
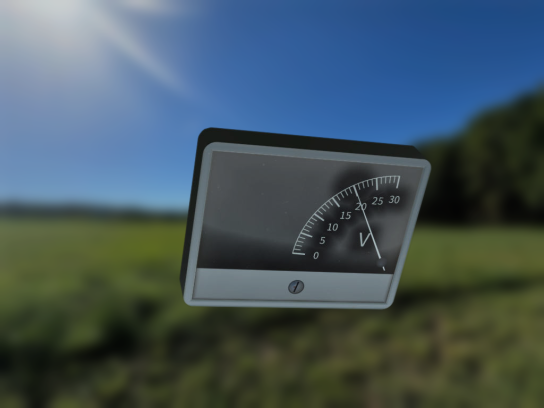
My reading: 20,V
